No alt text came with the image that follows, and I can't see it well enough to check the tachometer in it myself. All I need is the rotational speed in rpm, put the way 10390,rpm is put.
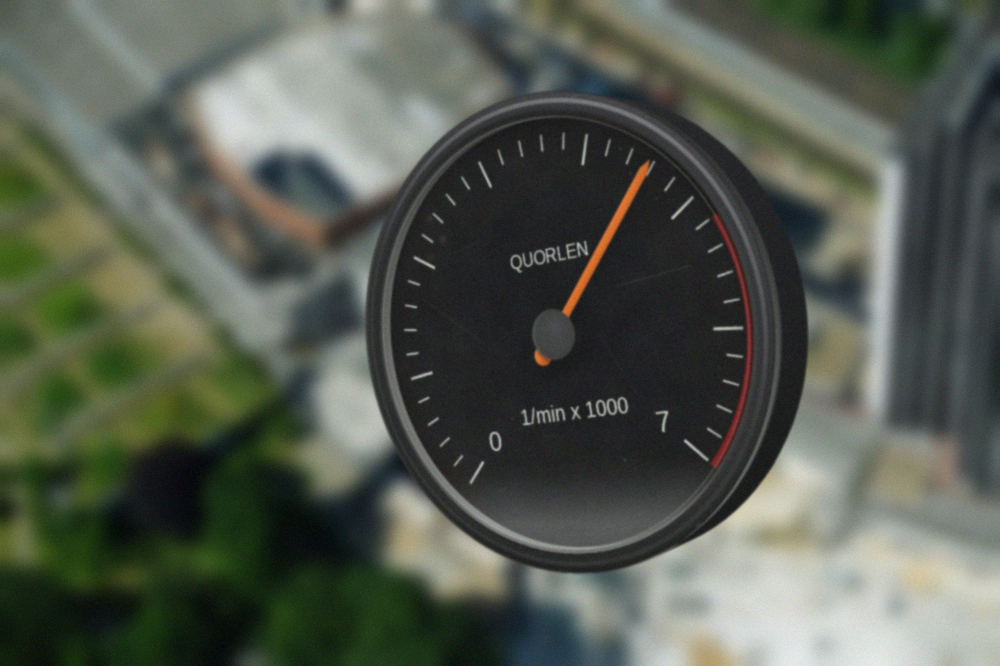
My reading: 4600,rpm
